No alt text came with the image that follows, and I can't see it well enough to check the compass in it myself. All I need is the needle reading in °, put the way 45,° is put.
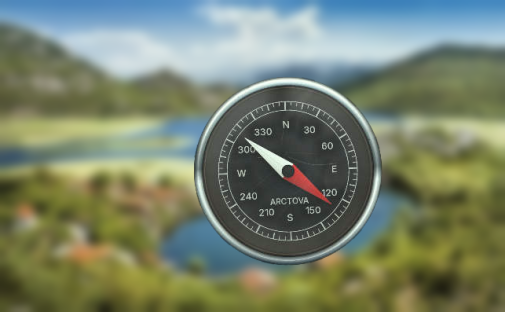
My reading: 130,°
